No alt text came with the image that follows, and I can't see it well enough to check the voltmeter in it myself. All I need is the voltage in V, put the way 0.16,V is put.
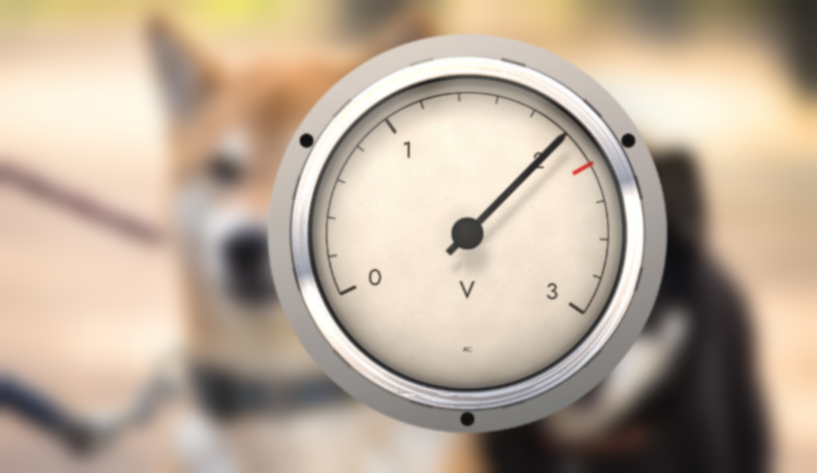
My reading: 2,V
